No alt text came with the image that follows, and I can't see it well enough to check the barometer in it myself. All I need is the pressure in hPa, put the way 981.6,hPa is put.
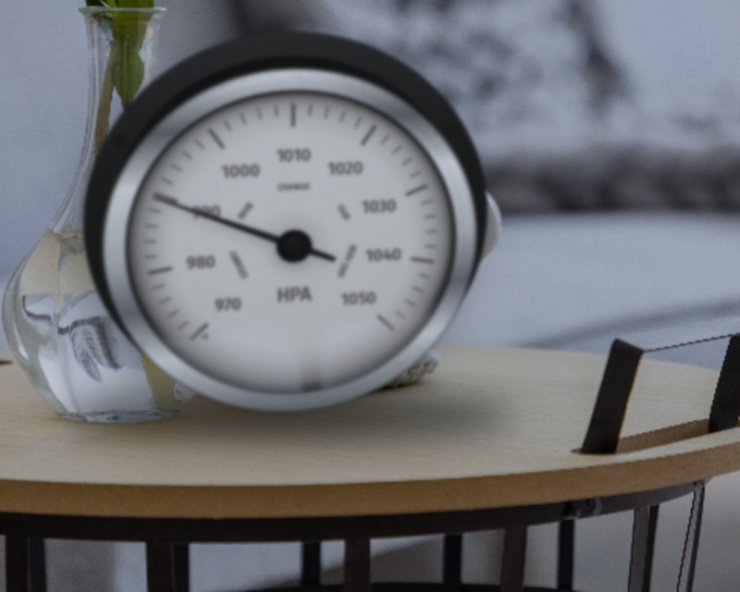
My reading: 990,hPa
